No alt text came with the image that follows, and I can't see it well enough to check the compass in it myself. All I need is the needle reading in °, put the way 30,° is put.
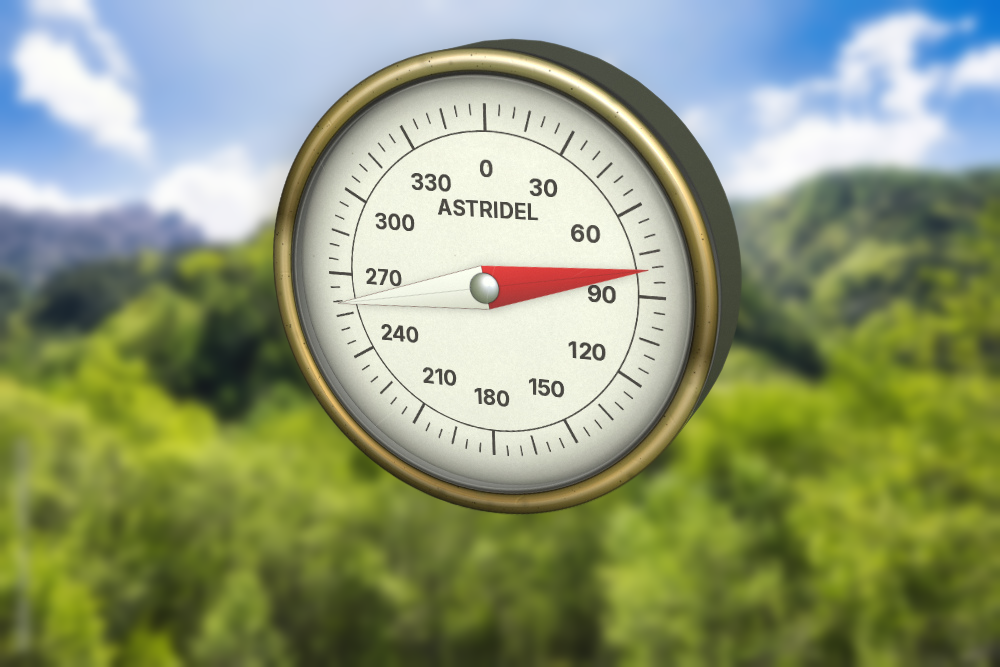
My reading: 80,°
